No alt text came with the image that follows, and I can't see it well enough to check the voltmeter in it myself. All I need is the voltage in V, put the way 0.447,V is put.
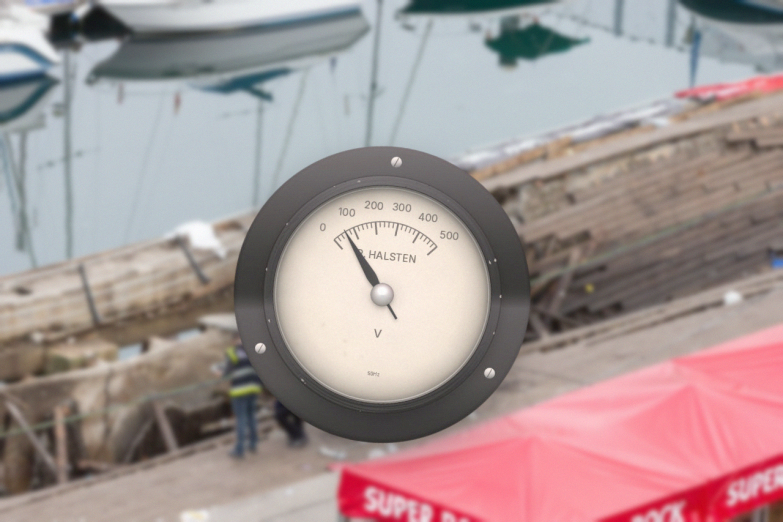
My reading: 60,V
